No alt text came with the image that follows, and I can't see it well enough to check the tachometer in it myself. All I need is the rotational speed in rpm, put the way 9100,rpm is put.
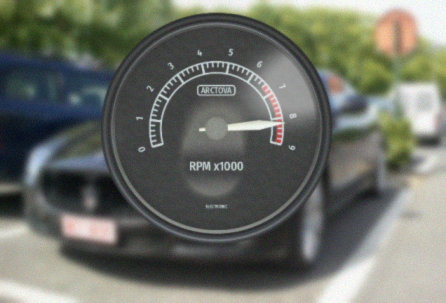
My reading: 8200,rpm
